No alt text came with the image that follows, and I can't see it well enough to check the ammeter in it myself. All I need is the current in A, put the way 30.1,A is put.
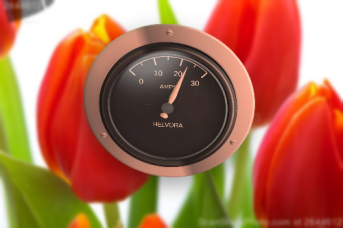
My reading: 22.5,A
